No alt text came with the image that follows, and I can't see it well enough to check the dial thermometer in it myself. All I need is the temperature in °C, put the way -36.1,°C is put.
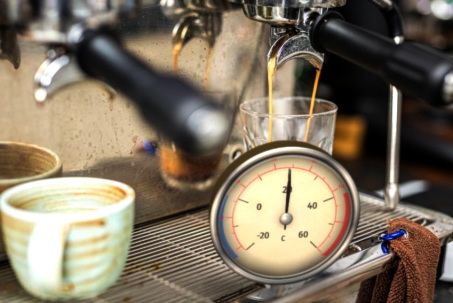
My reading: 20,°C
